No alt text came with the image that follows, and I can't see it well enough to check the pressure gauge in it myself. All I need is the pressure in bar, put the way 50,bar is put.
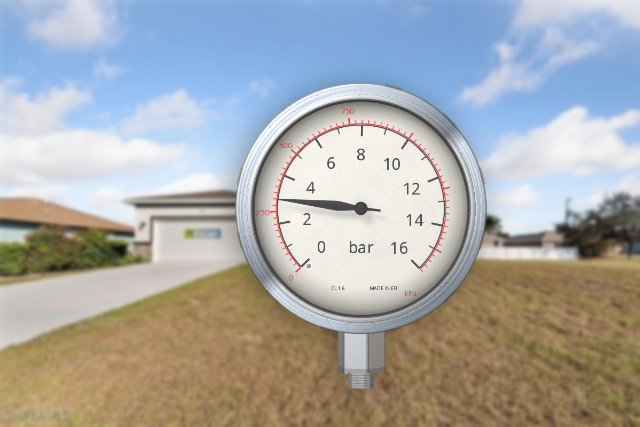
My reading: 3,bar
